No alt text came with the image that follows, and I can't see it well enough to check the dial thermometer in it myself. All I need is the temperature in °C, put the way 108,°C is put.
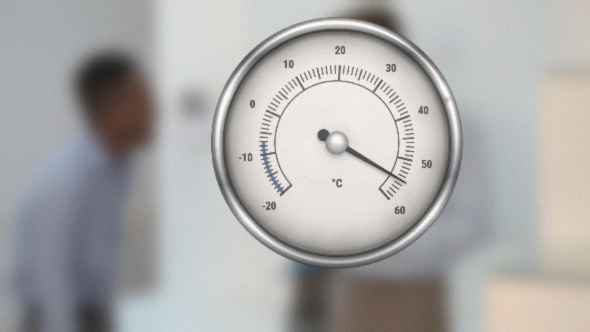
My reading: 55,°C
